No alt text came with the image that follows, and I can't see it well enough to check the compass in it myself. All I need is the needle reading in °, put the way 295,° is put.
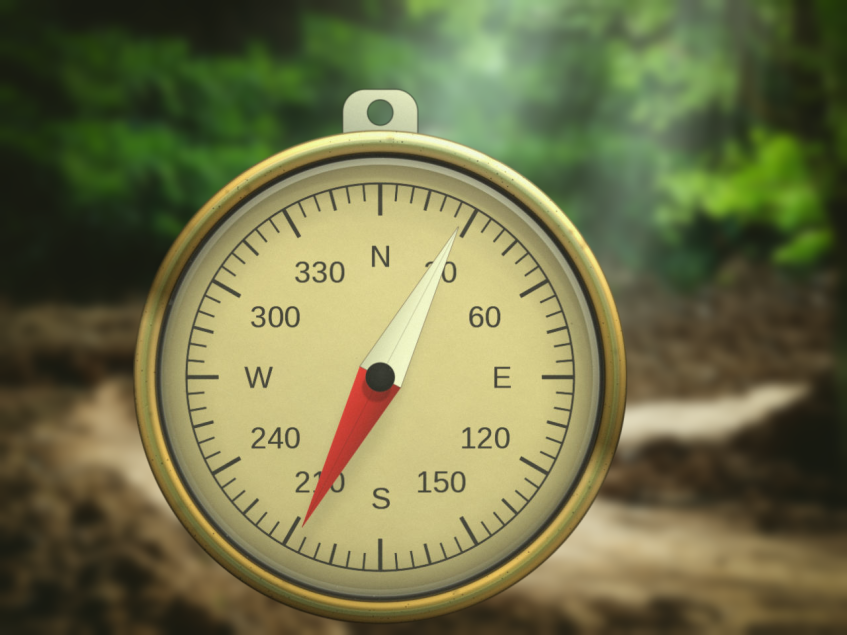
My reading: 207.5,°
